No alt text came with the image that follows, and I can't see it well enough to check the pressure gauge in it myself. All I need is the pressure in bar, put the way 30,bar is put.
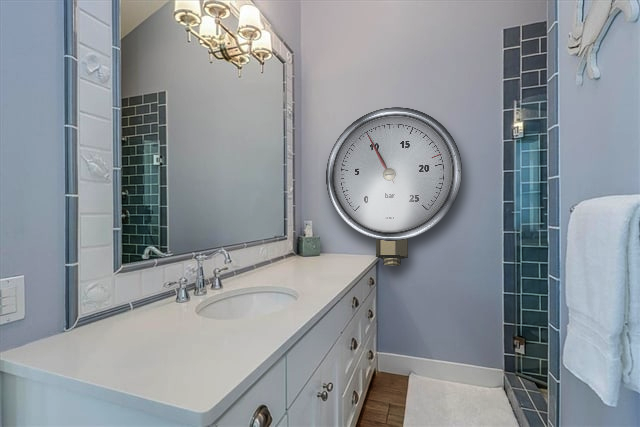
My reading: 10,bar
